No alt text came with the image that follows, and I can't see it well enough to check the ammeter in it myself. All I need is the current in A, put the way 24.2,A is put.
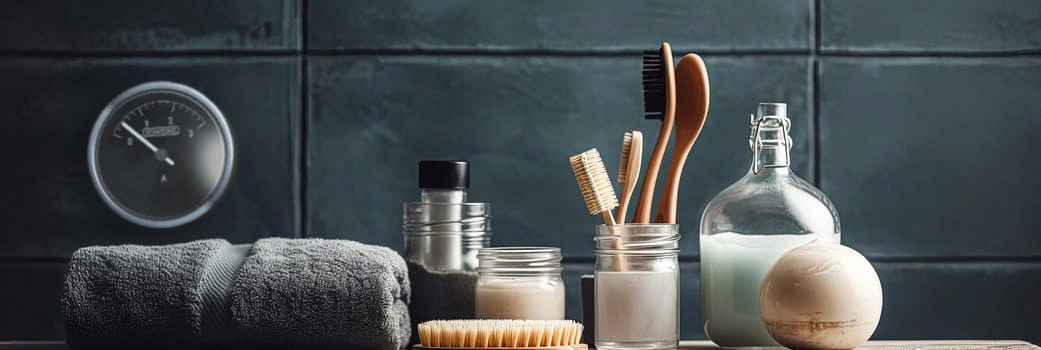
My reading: 0.4,A
